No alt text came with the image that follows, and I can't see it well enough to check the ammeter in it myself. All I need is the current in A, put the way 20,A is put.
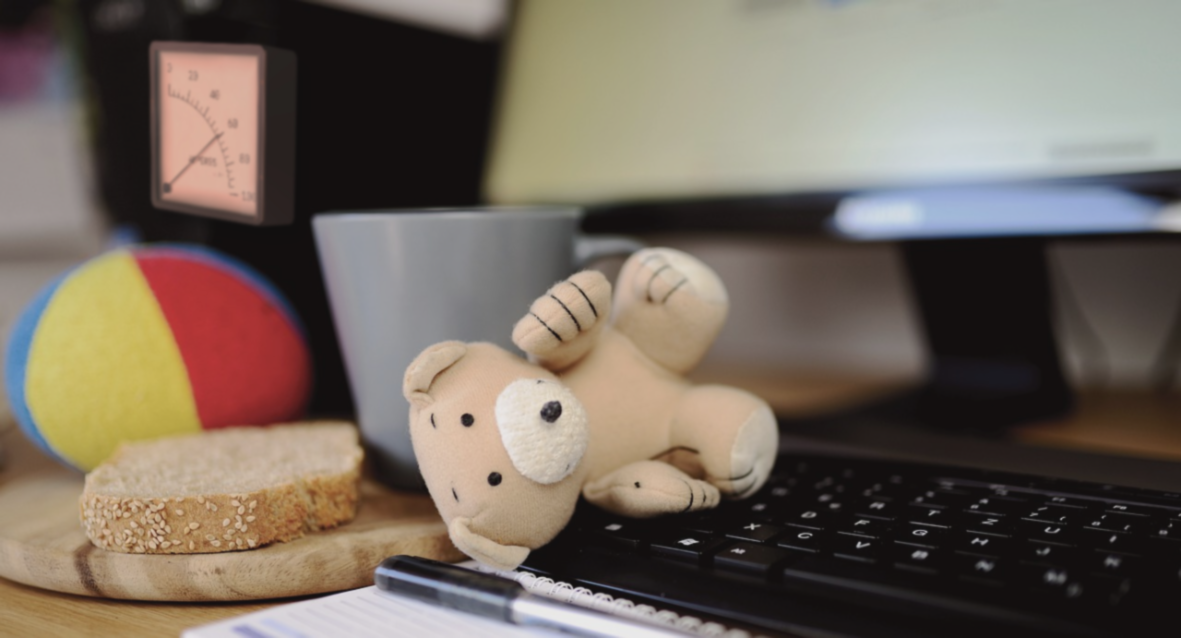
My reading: 60,A
